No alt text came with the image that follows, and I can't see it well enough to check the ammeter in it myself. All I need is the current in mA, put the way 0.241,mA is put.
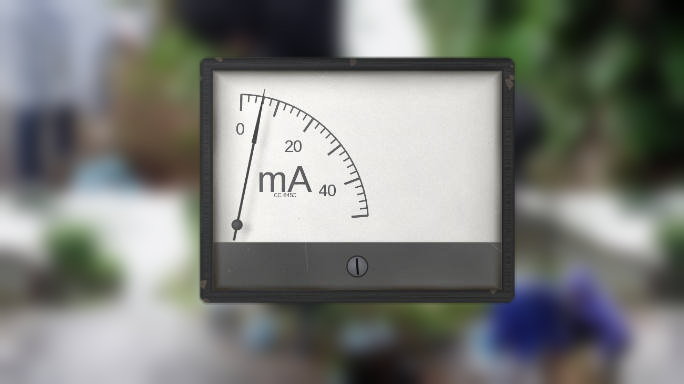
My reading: 6,mA
